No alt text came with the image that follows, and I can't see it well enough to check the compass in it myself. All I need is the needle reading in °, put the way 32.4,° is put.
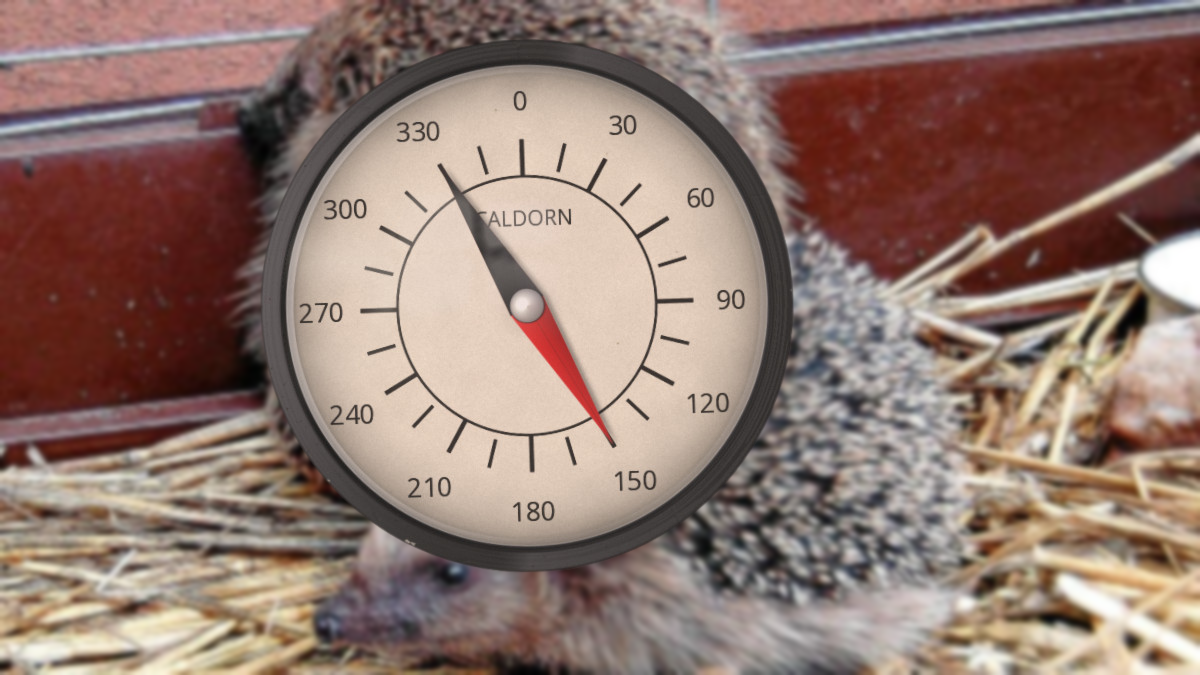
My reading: 150,°
